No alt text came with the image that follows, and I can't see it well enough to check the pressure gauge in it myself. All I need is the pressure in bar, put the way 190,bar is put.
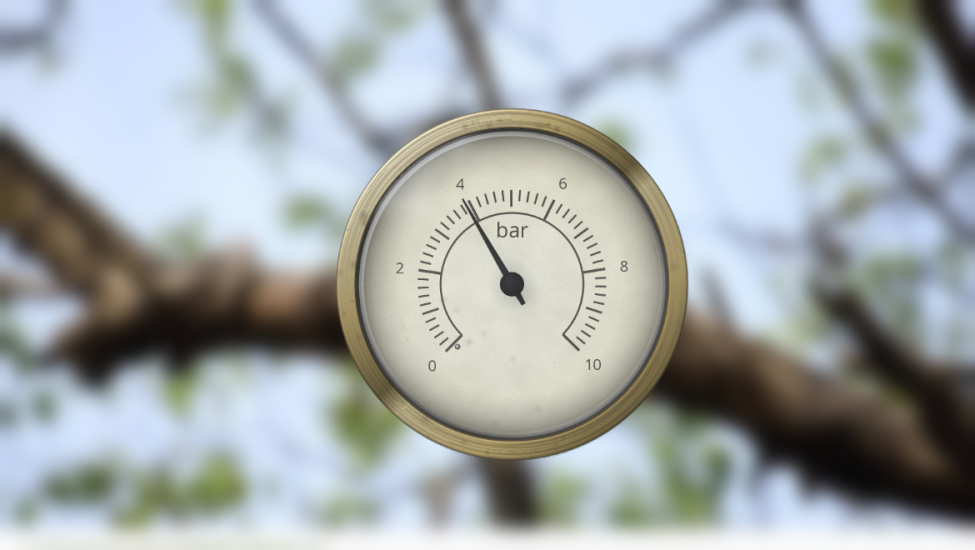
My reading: 3.9,bar
